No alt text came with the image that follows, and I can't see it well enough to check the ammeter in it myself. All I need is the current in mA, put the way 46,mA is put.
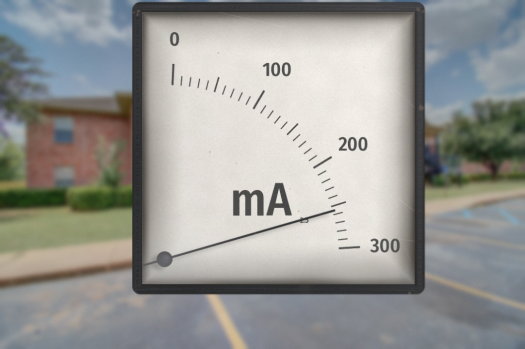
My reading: 255,mA
